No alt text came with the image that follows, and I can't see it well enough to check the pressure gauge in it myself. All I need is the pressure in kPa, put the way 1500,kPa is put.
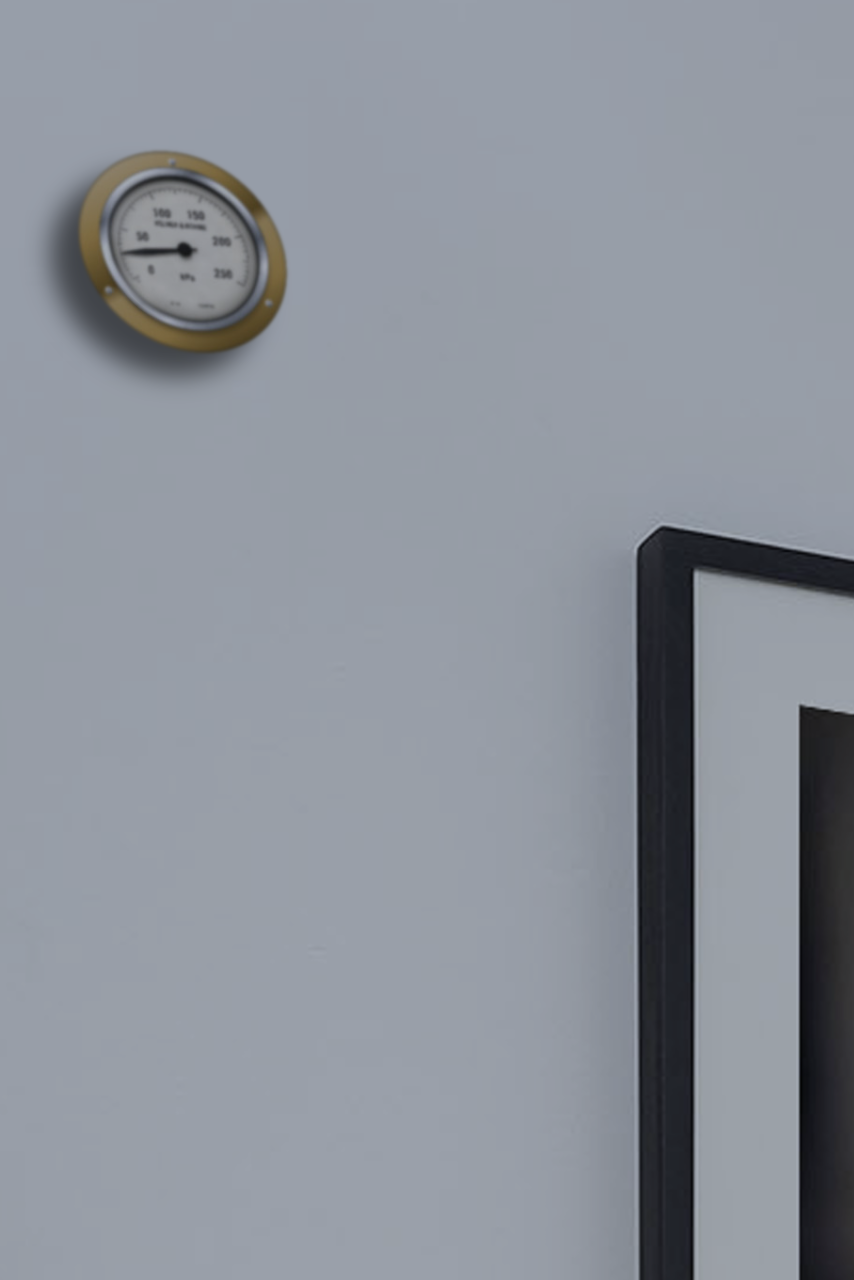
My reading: 25,kPa
